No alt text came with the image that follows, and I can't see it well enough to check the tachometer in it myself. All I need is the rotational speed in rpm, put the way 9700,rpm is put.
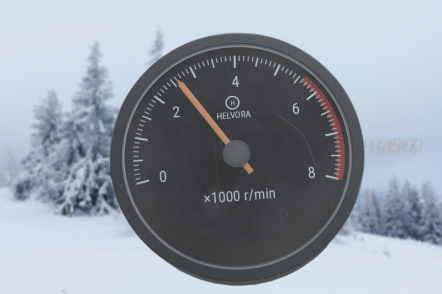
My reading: 2600,rpm
